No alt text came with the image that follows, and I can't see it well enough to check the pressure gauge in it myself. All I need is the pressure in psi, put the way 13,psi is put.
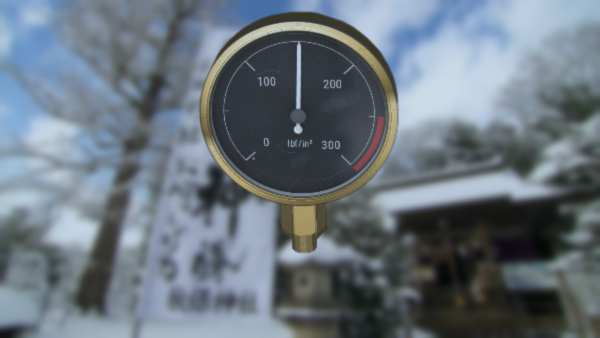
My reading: 150,psi
